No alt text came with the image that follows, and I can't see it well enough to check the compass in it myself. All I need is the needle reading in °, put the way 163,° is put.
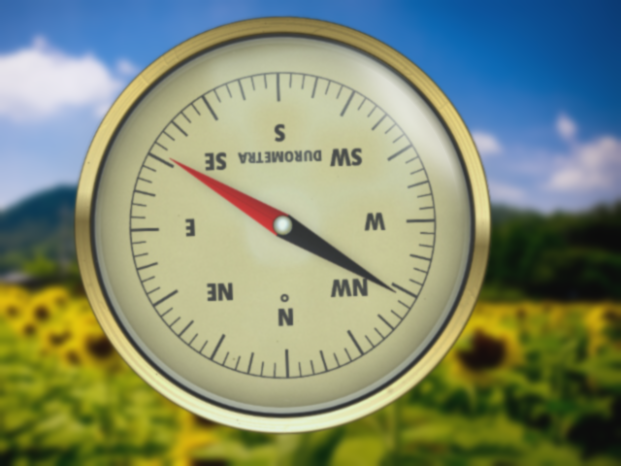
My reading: 122.5,°
